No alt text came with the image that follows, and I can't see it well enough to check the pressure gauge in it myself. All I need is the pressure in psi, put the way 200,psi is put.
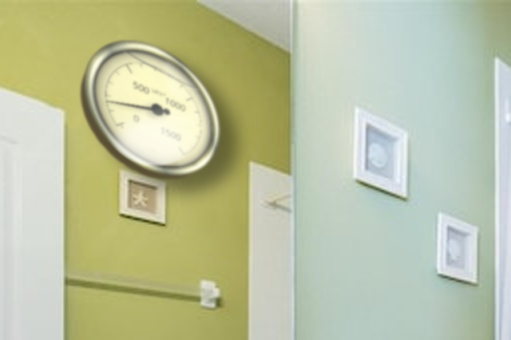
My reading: 150,psi
